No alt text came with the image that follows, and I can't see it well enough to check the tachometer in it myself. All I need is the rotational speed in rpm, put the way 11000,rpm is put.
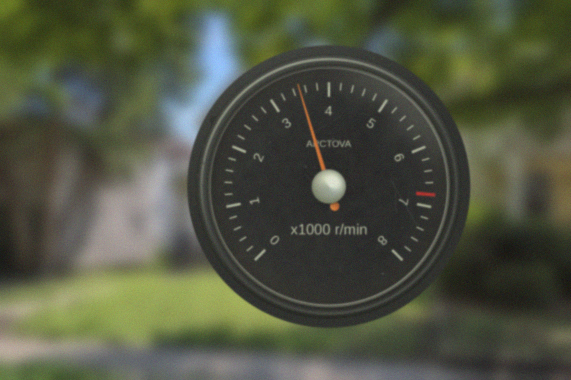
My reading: 3500,rpm
